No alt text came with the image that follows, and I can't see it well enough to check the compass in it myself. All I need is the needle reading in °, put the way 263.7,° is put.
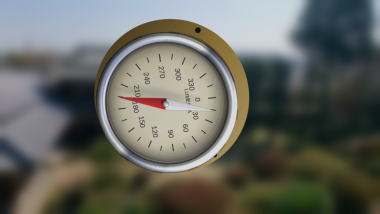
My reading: 195,°
